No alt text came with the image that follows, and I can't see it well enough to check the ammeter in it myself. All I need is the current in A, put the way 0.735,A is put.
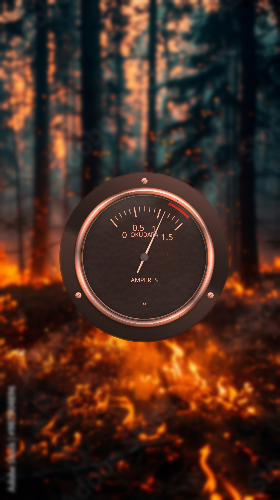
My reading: 1.1,A
